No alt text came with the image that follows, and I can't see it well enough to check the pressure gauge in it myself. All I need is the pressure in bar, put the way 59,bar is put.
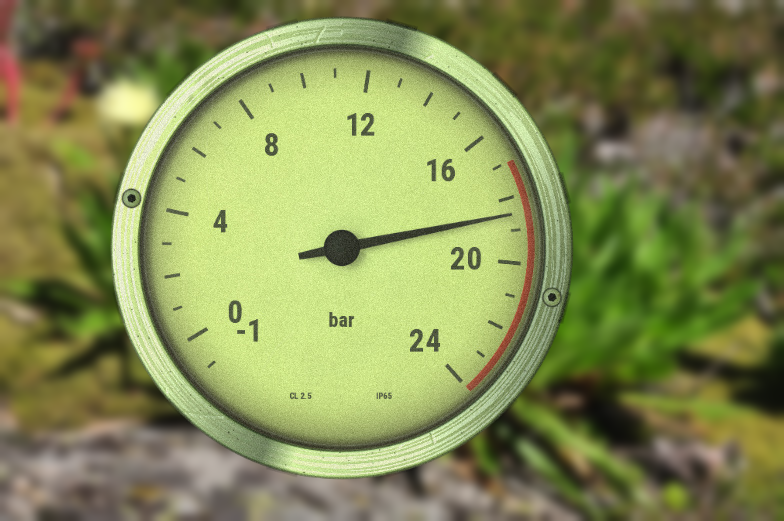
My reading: 18.5,bar
